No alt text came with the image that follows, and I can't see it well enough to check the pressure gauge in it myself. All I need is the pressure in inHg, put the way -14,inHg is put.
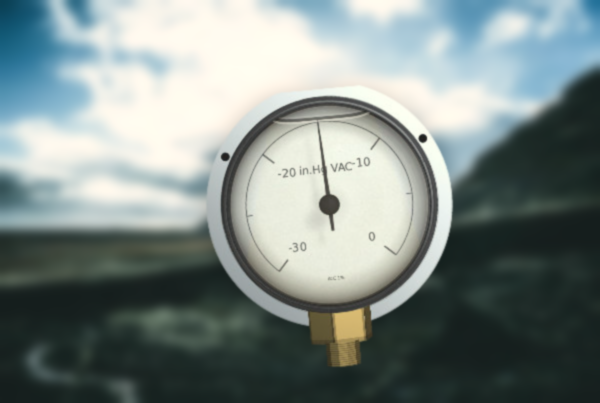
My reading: -15,inHg
